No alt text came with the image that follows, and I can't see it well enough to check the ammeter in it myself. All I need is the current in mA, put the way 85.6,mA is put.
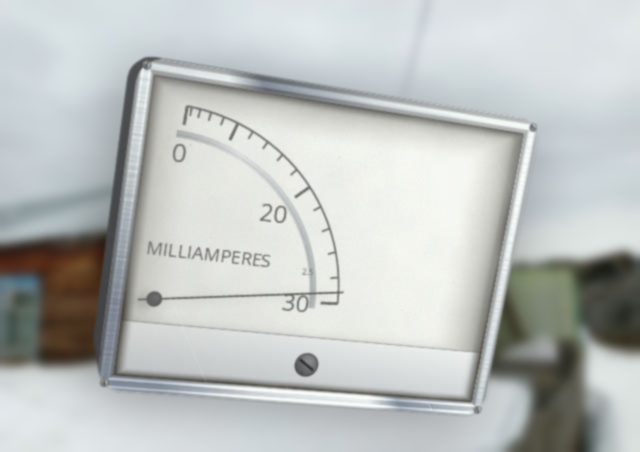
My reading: 29,mA
